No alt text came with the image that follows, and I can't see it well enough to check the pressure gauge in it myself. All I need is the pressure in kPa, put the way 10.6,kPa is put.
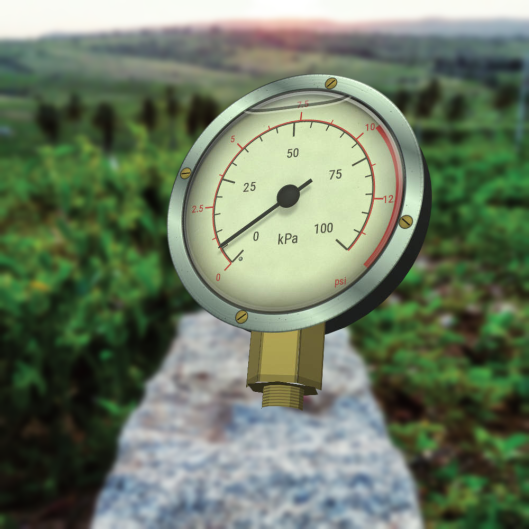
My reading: 5,kPa
